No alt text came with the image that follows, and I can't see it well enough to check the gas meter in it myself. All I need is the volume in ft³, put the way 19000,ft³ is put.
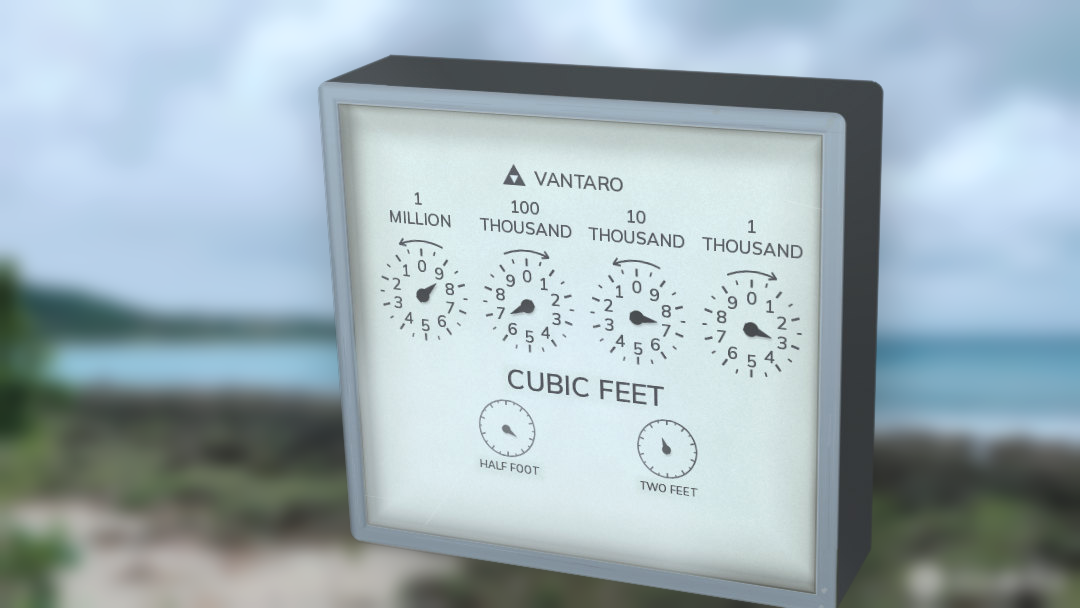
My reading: 867300,ft³
